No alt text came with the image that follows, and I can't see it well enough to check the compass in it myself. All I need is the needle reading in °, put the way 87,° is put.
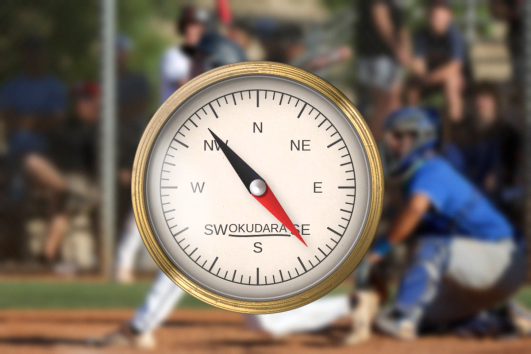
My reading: 140,°
